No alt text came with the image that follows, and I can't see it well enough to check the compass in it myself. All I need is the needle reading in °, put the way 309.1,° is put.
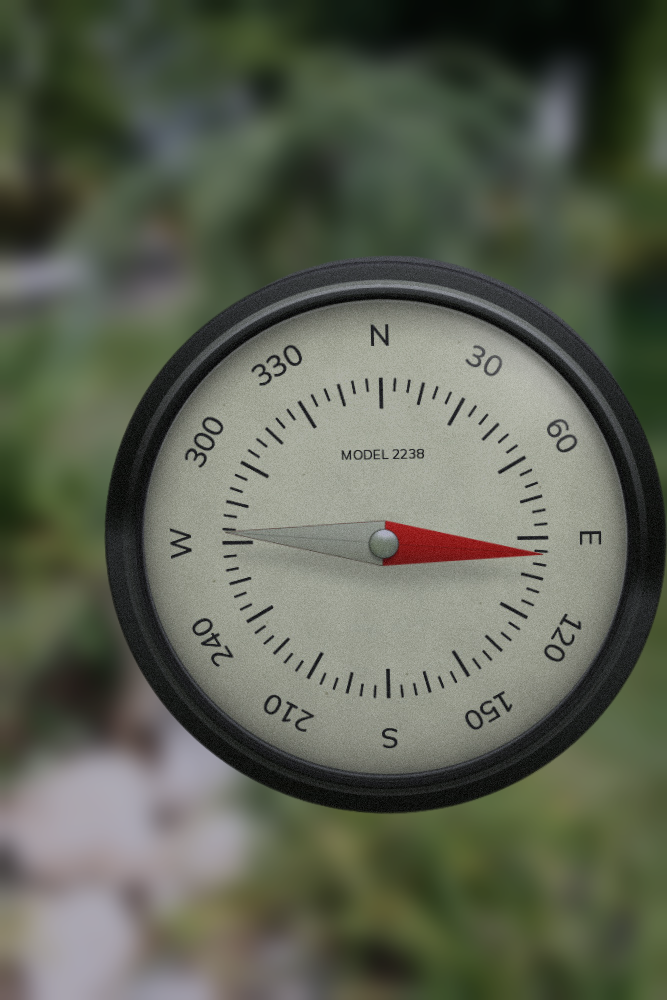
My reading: 95,°
